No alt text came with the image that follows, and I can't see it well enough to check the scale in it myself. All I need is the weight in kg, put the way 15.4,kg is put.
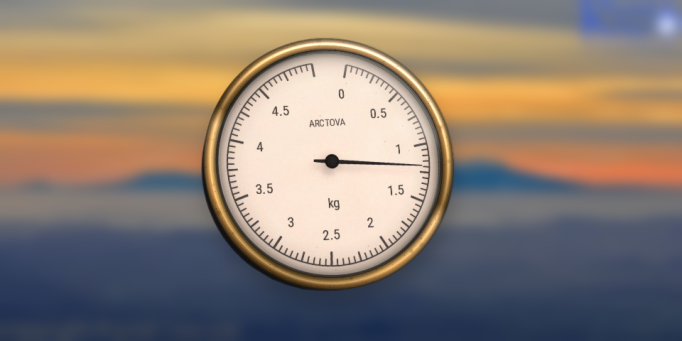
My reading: 1.2,kg
